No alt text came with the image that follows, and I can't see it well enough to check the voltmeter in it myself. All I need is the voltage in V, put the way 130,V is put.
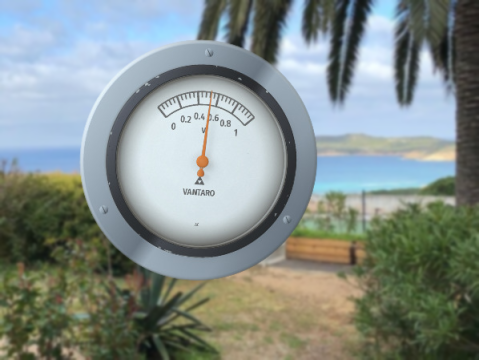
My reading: 0.52,V
